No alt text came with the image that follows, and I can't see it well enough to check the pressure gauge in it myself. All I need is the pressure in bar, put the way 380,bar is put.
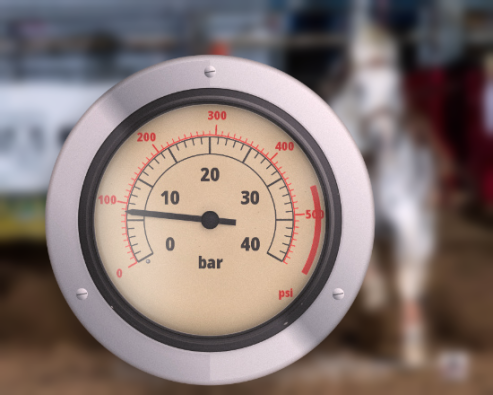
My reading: 6,bar
